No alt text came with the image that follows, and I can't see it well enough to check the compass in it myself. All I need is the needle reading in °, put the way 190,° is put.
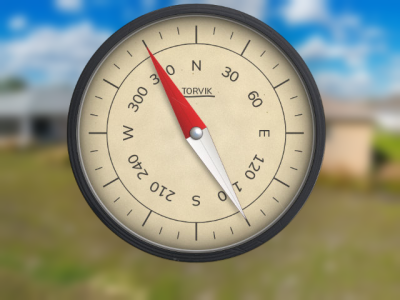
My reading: 330,°
